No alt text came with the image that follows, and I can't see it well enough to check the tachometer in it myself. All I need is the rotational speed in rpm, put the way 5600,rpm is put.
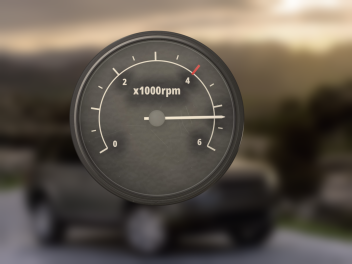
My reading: 5250,rpm
